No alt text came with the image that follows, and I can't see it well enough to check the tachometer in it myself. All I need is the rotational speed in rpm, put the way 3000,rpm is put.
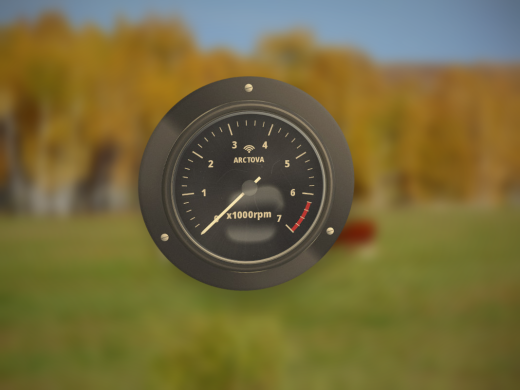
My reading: 0,rpm
